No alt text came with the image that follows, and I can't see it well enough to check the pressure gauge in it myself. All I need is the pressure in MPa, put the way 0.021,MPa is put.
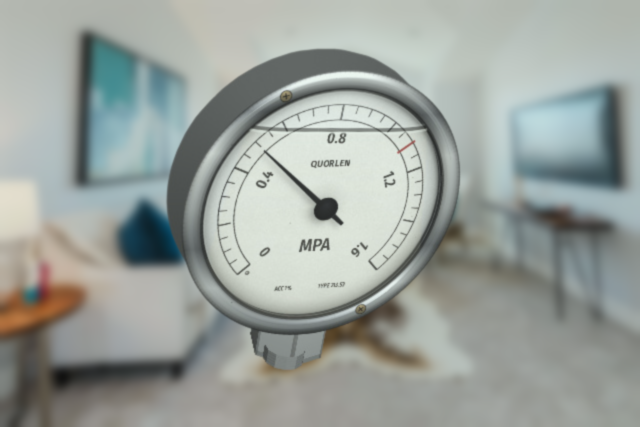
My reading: 0.5,MPa
